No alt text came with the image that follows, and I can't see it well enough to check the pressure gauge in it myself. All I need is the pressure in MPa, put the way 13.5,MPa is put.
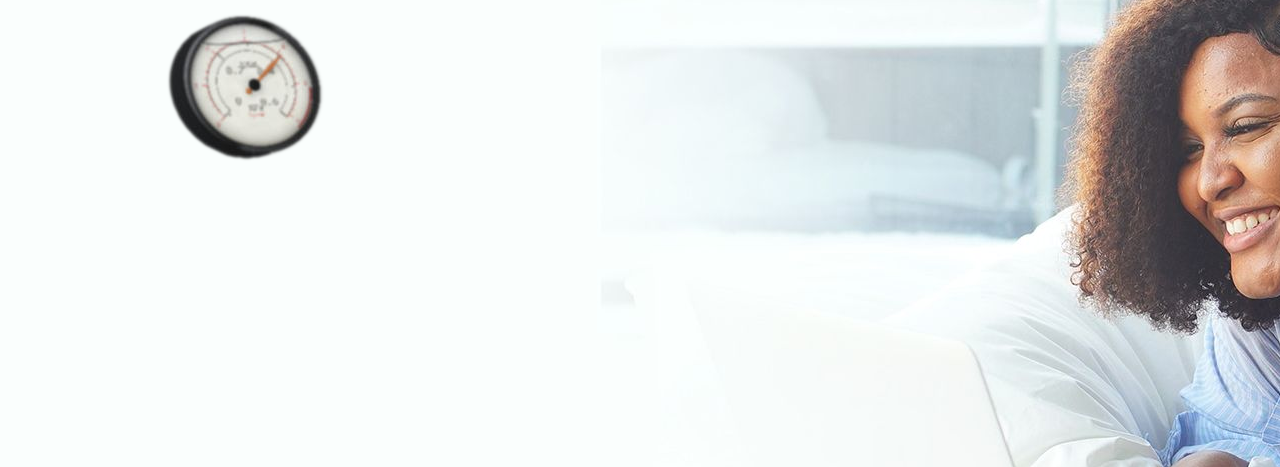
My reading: 0.4,MPa
